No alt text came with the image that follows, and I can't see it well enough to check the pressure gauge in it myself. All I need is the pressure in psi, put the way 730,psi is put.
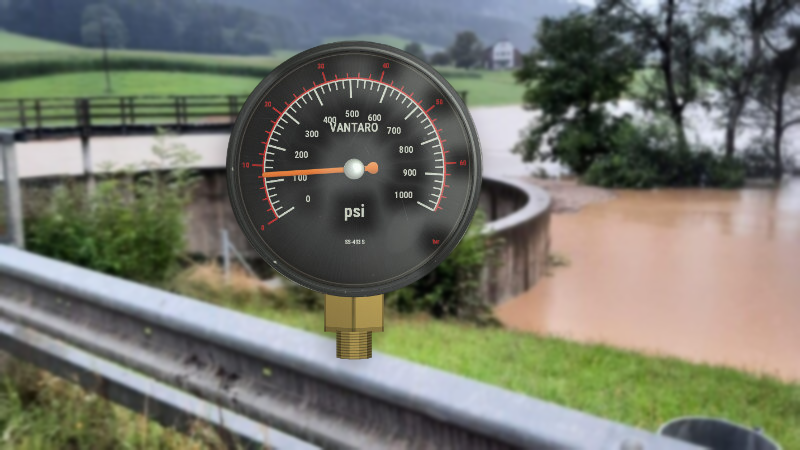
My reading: 120,psi
